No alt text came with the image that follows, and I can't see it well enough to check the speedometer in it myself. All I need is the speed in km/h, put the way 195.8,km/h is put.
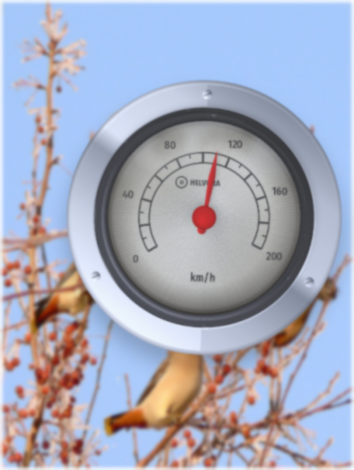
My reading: 110,km/h
